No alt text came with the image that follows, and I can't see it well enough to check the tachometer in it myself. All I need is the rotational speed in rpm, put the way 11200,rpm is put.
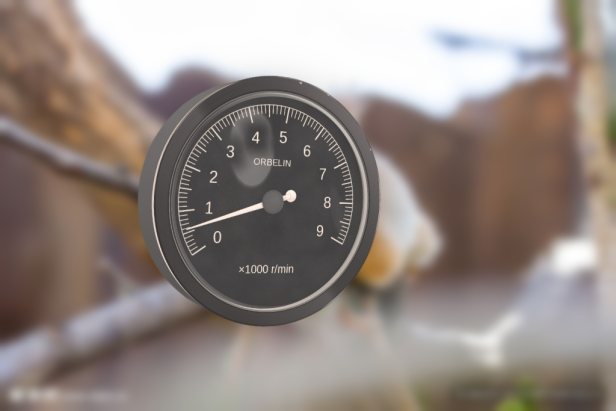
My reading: 600,rpm
